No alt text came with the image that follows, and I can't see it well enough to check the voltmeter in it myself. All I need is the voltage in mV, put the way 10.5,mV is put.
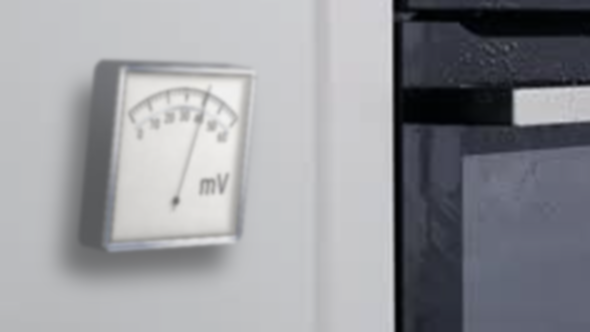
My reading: 40,mV
